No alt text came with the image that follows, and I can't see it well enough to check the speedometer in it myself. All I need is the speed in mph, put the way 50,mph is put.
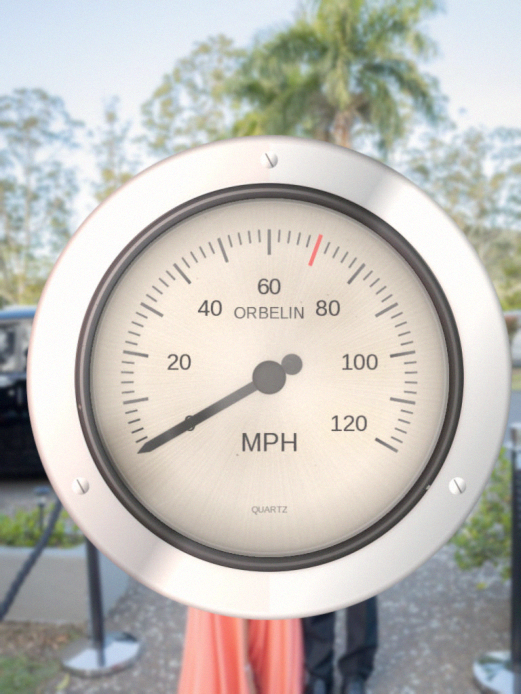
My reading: 0,mph
